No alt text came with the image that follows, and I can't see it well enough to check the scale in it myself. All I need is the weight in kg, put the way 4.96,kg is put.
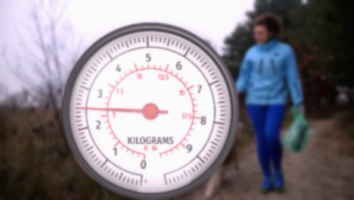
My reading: 2.5,kg
